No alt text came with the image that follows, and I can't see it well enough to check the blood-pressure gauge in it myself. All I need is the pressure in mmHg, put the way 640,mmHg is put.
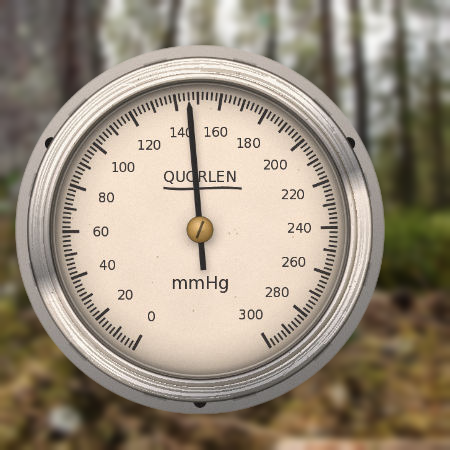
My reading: 146,mmHg
